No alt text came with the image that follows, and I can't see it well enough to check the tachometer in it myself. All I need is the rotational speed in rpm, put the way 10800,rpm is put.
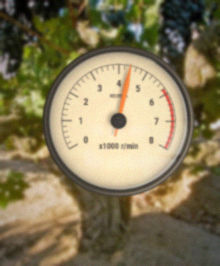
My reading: 4400,rpm
